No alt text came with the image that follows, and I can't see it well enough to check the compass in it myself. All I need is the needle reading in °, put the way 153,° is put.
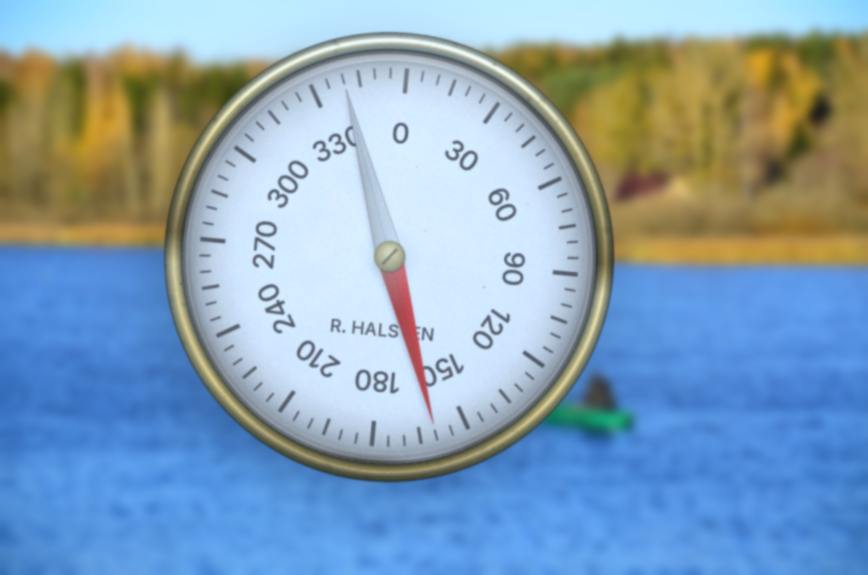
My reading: 160,°
